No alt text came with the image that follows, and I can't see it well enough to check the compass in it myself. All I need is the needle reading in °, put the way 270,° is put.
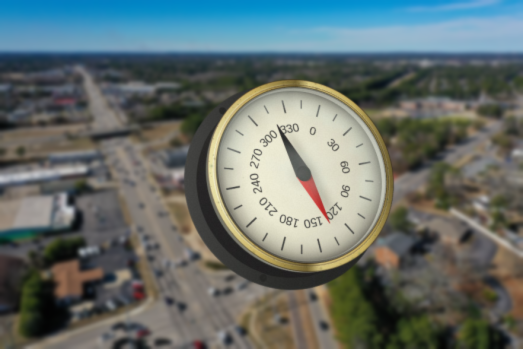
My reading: 135,°
